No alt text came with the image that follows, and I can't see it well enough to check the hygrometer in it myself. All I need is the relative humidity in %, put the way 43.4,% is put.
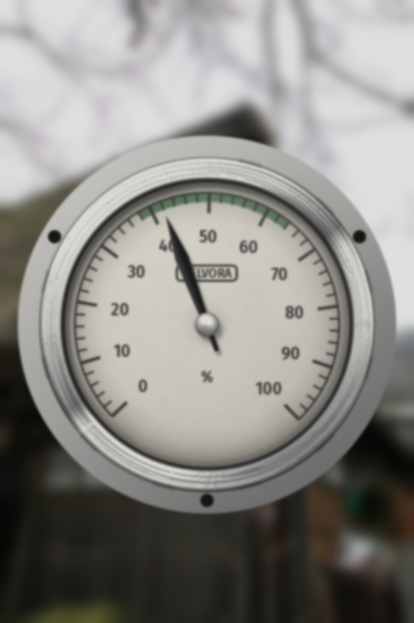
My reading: 42,%
